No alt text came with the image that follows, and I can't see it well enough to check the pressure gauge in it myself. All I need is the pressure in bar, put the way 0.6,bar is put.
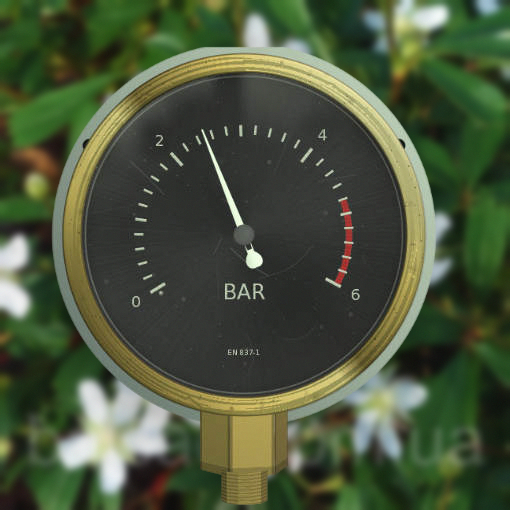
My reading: 2.5,bar
